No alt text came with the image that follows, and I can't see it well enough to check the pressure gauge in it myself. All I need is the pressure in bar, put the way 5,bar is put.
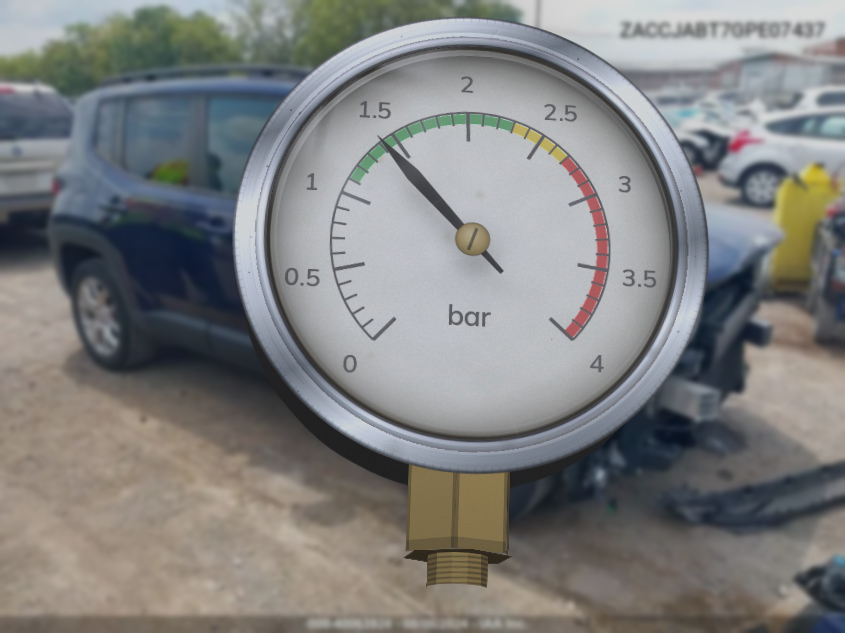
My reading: 1.4,bar
